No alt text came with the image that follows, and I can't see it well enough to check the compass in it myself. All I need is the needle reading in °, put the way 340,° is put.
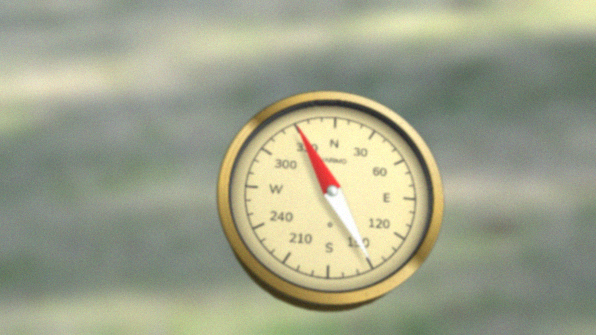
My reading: 330,°
